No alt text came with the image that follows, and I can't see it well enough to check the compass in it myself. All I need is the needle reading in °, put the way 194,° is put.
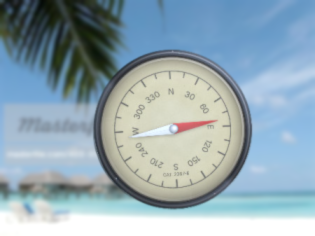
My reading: 82.5,°
